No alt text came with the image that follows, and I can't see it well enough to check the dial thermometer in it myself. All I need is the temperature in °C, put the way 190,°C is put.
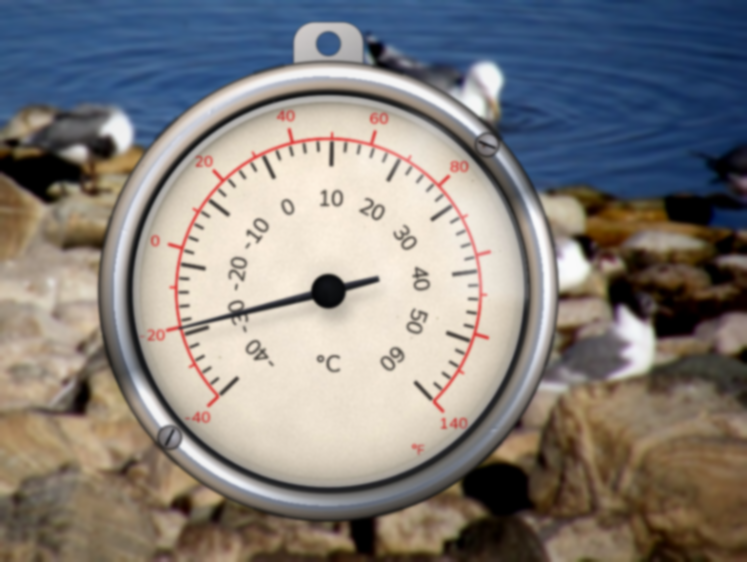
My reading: -29,°C
